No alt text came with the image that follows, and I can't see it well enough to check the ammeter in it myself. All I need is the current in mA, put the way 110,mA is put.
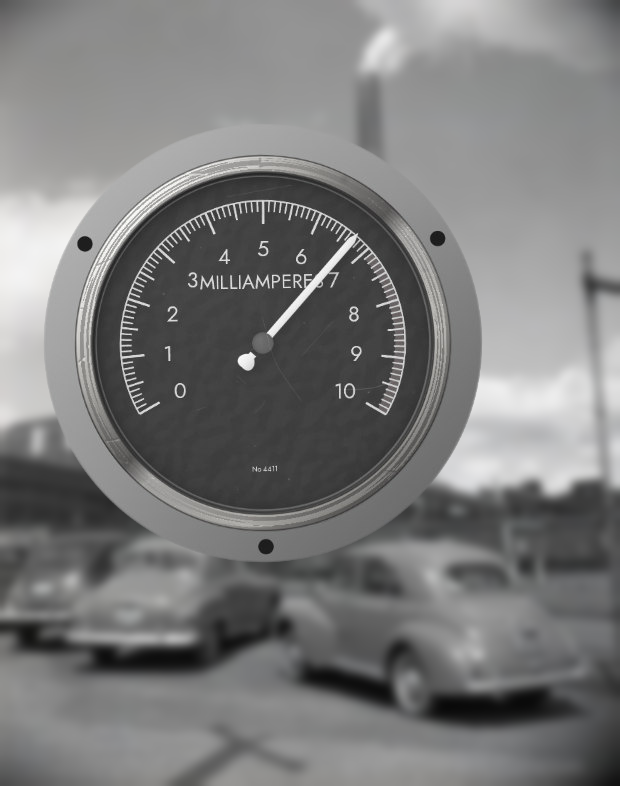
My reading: 6.7,mA
